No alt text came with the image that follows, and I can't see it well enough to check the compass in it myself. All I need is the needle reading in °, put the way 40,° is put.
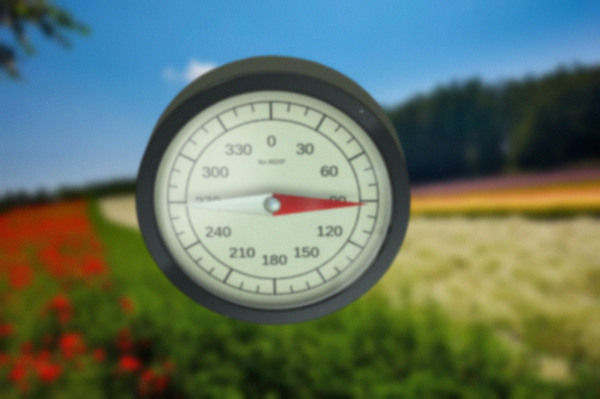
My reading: 90,°
